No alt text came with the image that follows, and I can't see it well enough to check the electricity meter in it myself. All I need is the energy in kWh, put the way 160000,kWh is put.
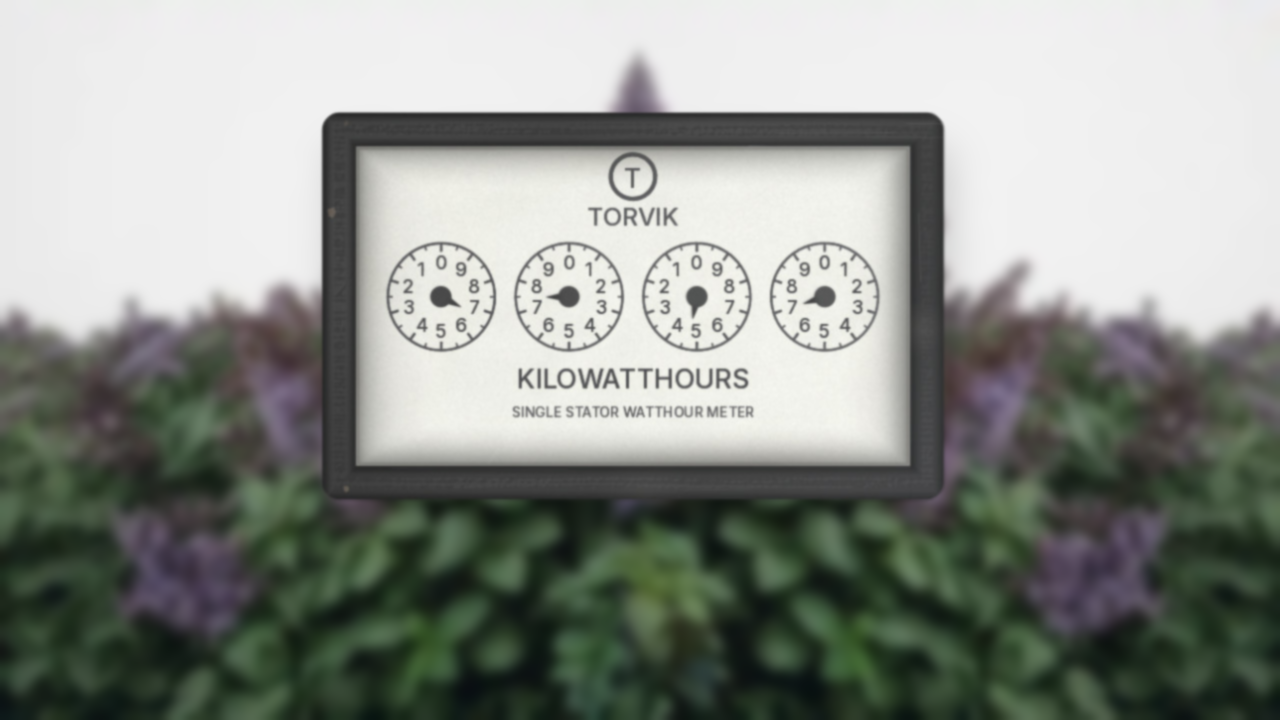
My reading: 6747,kWh
